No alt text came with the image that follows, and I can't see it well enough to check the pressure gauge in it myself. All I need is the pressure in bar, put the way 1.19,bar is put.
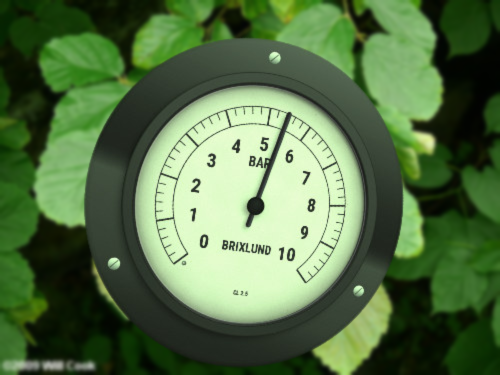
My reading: 5.4,bar
